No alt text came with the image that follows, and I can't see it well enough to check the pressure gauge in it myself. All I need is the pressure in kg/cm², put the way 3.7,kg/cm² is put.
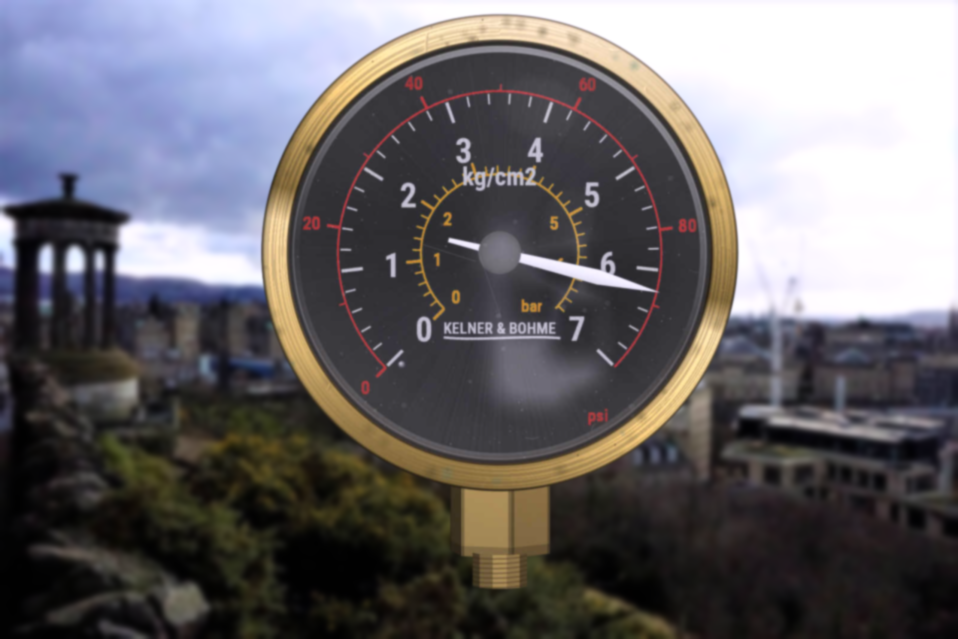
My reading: 6.2,kg/cm²
